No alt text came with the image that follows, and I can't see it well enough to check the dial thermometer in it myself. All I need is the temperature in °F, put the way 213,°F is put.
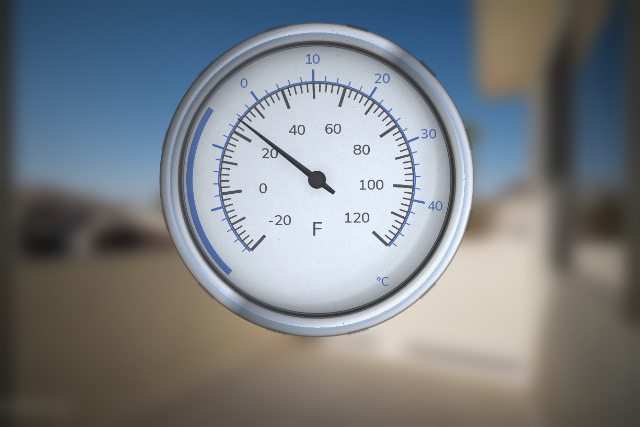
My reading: 24,°F
